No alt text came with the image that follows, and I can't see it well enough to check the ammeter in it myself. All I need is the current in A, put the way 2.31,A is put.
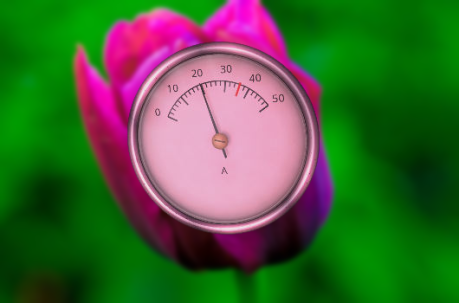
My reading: 20,A
